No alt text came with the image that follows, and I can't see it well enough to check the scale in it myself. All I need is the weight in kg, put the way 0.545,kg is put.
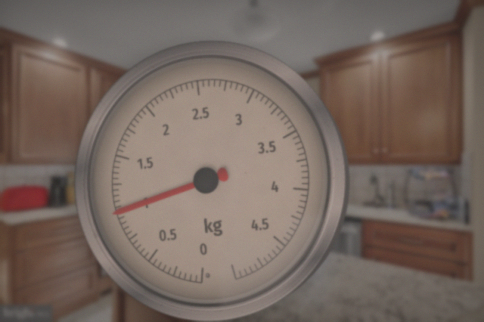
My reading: 1,kg
